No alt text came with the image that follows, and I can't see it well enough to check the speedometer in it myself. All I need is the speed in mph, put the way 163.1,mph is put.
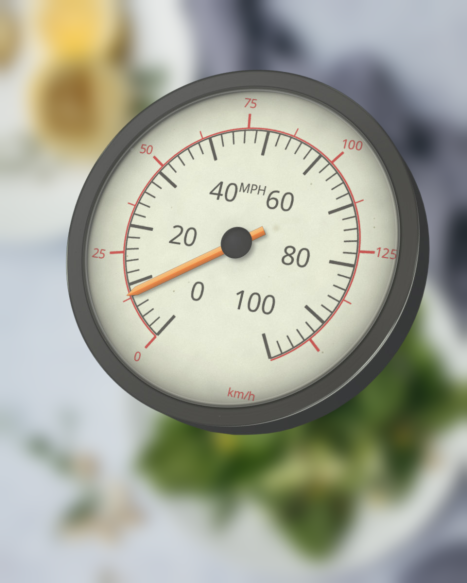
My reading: 8,mph
